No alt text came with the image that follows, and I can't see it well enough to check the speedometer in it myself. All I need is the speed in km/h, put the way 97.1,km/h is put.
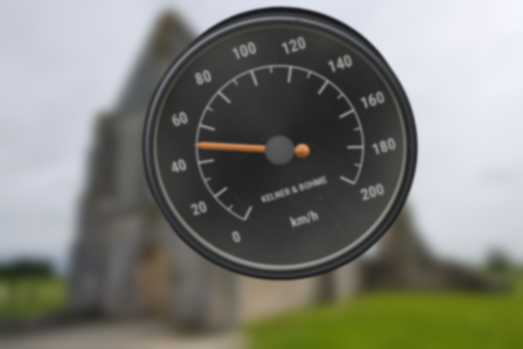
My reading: 50,km/h
